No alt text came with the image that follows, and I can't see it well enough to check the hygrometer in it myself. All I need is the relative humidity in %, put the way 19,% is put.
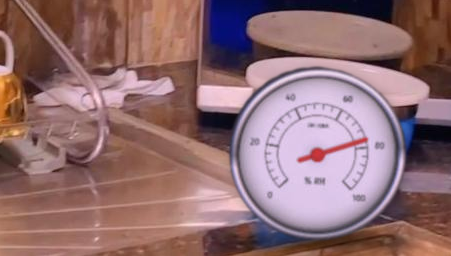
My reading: 76,%
